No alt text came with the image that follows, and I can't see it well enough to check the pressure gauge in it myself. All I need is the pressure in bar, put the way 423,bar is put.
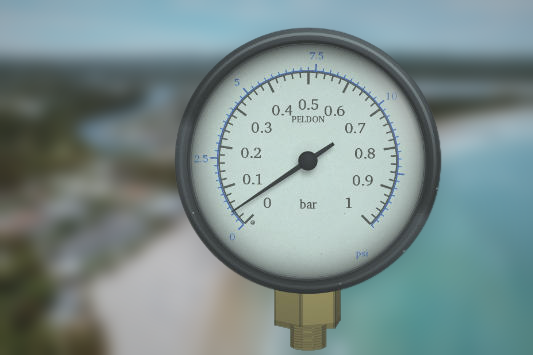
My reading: 0.04,bar
